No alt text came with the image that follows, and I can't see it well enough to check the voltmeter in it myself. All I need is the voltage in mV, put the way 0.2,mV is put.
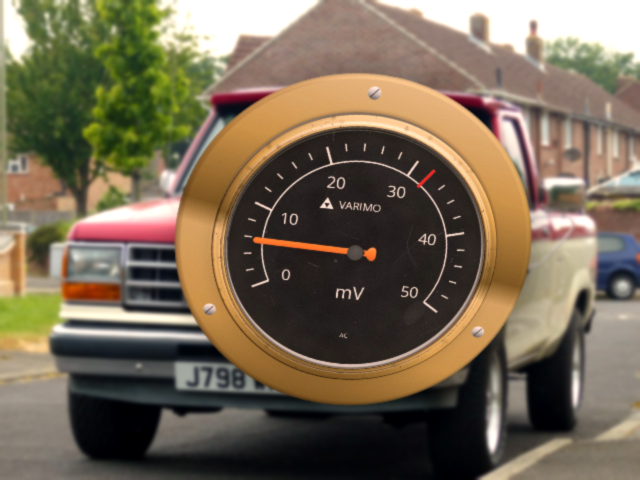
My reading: 6,mV
